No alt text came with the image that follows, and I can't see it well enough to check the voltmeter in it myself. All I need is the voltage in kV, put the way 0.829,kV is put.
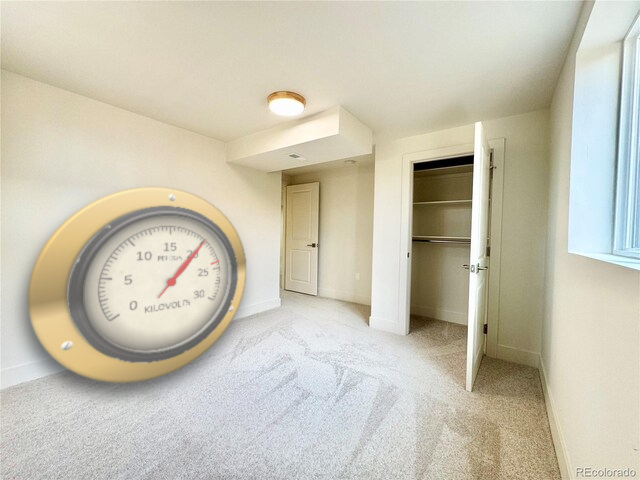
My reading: 20,kV
